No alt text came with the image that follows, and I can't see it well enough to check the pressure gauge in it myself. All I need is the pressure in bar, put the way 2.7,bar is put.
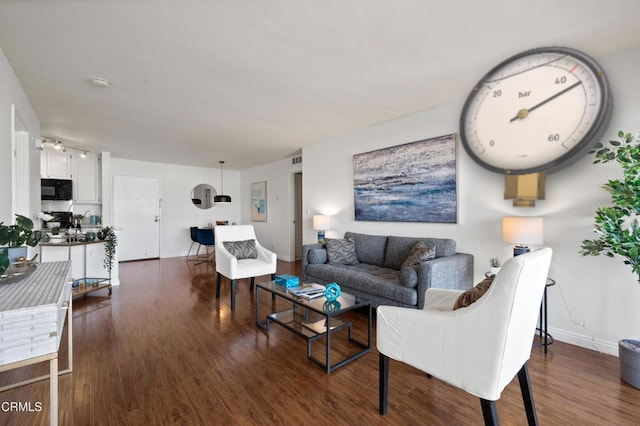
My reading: 44,bar
